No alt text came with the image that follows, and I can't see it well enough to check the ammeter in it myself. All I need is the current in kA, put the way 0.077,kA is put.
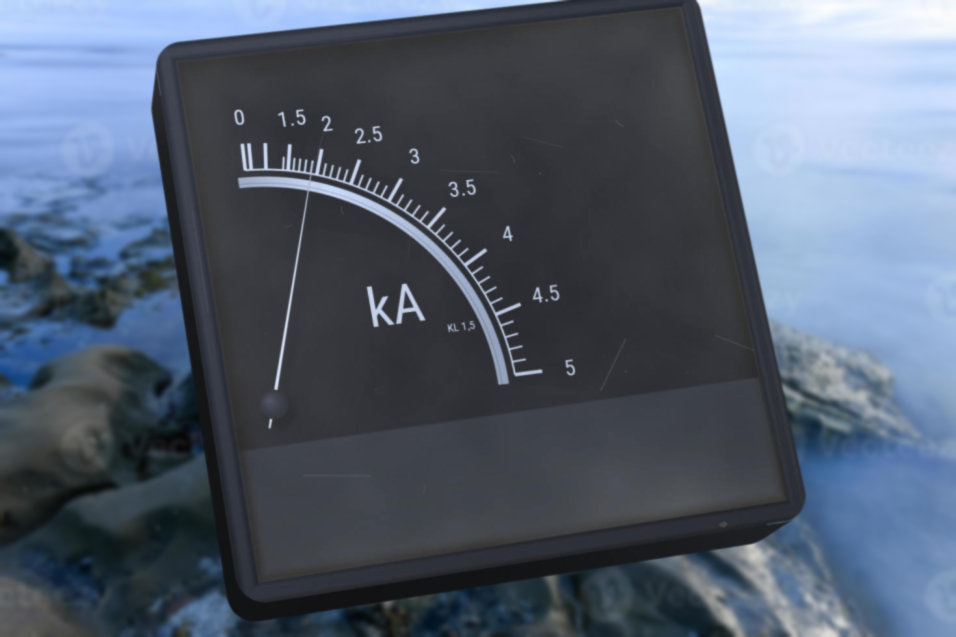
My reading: 1.9,kA
